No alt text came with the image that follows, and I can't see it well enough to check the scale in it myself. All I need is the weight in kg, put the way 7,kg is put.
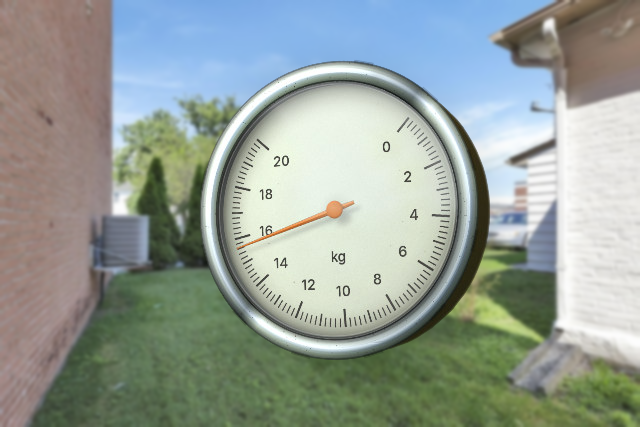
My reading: 15.6,kg
